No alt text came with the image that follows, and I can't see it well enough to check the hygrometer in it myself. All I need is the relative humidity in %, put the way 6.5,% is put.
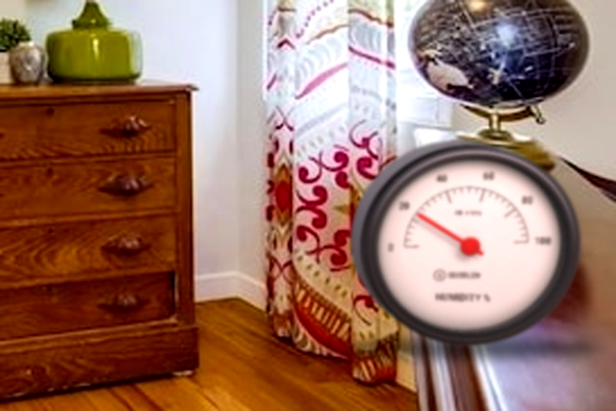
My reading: 20,%
